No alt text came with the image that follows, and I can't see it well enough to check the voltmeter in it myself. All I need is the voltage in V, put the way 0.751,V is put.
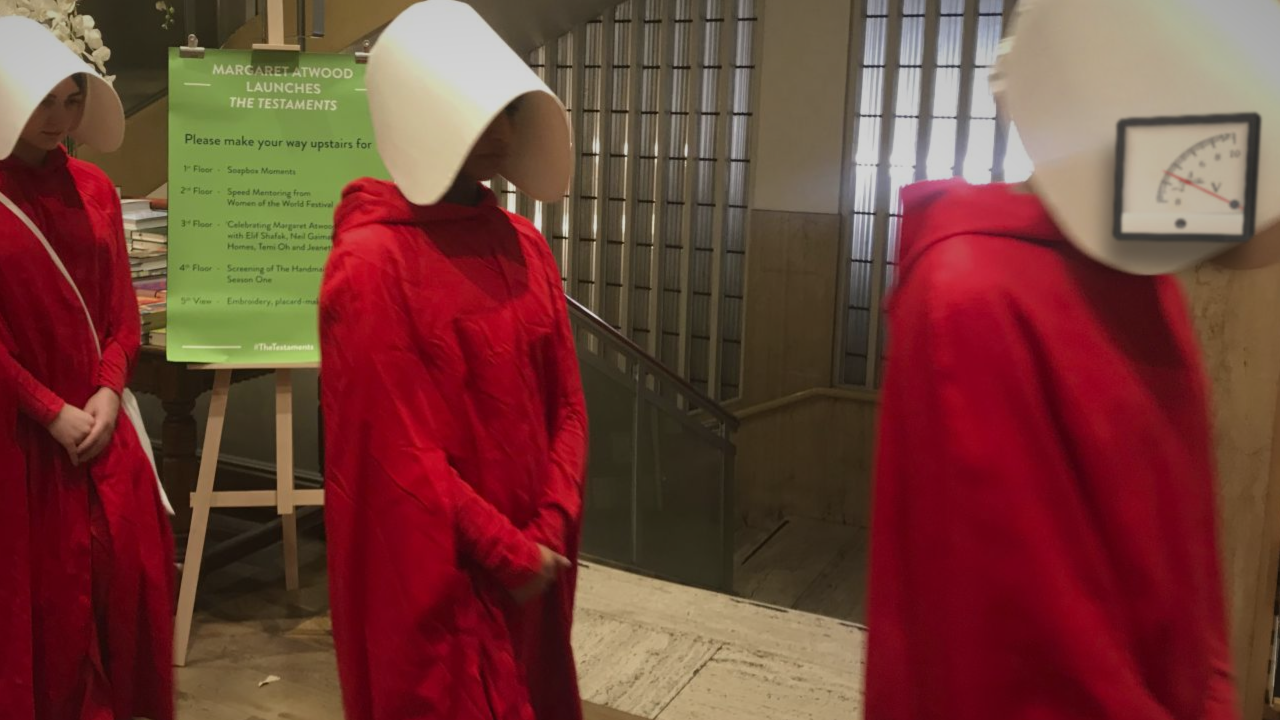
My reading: 3,V
